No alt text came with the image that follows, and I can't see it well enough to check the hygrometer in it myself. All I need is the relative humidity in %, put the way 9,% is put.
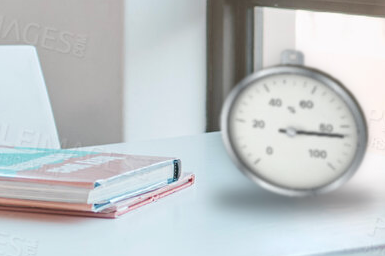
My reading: 84,%
